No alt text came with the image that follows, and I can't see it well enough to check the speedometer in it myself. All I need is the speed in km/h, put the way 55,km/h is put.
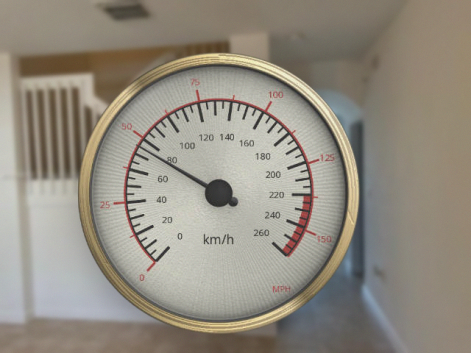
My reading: 75,km/h
